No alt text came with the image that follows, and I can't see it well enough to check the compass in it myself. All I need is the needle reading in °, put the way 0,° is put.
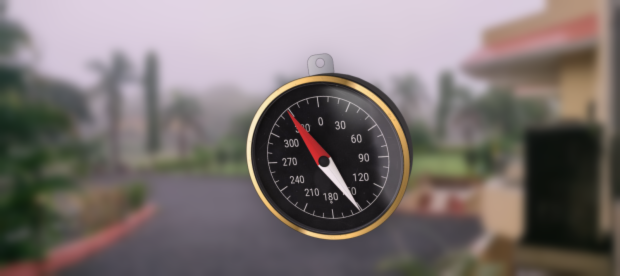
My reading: 330,°
